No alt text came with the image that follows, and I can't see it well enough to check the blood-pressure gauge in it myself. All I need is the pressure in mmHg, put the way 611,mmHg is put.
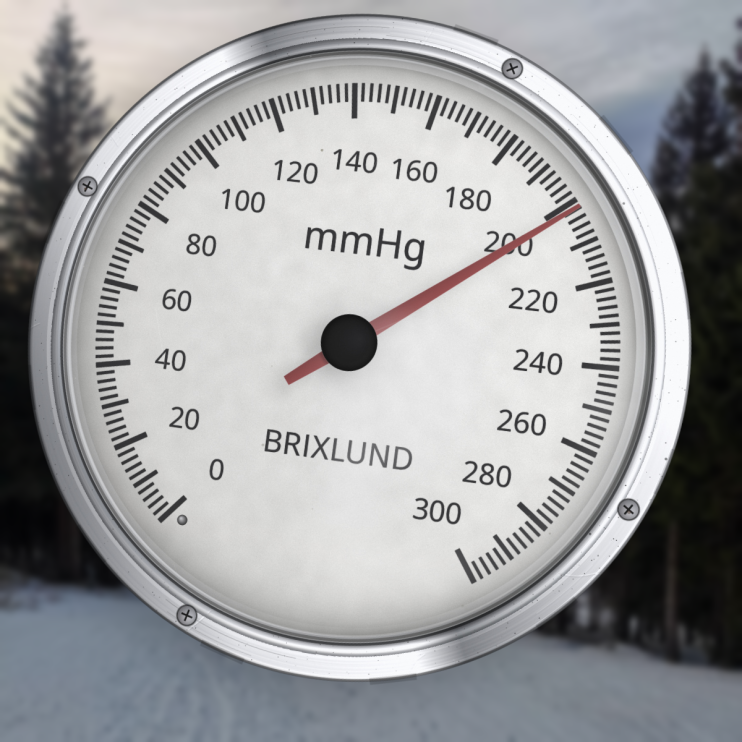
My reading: 202,mmHg
